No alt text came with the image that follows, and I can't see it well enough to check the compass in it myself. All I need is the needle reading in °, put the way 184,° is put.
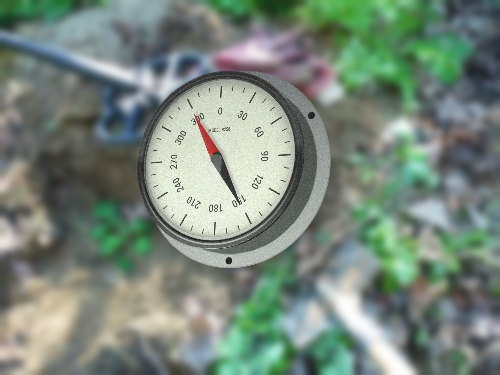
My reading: 330,°
